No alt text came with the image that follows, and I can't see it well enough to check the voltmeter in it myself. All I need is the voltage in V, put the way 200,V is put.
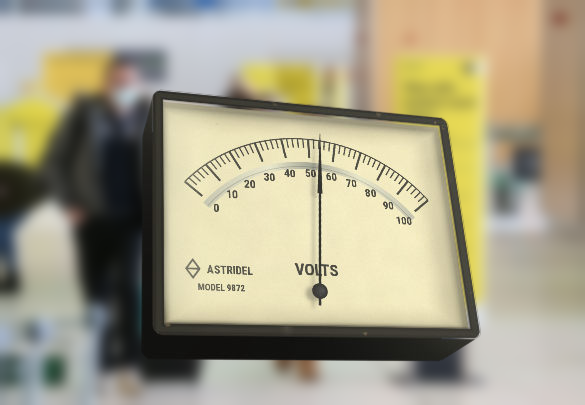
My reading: 54,V
